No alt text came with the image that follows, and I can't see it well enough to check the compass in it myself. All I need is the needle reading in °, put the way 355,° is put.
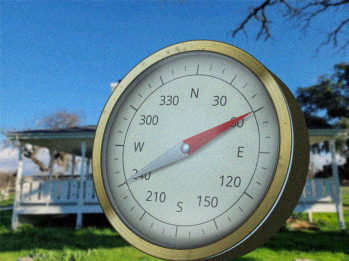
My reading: 60,°
